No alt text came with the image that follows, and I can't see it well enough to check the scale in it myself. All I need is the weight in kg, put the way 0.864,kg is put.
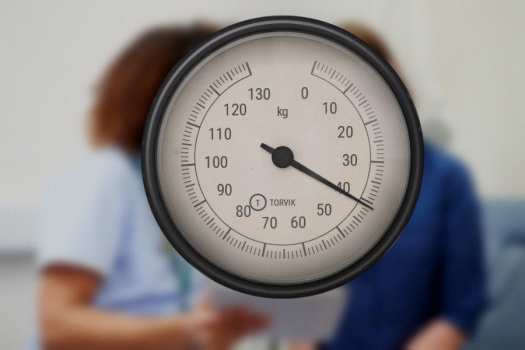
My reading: 41,kg
